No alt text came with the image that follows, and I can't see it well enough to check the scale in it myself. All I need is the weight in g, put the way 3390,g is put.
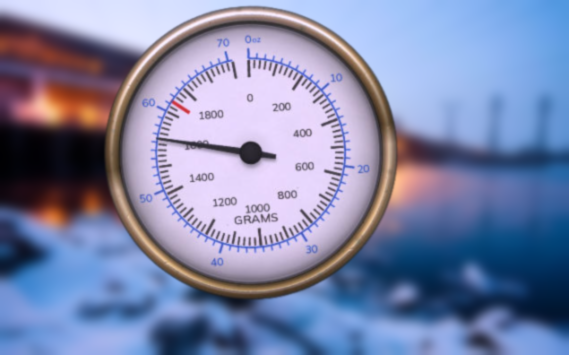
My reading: 1600,g
